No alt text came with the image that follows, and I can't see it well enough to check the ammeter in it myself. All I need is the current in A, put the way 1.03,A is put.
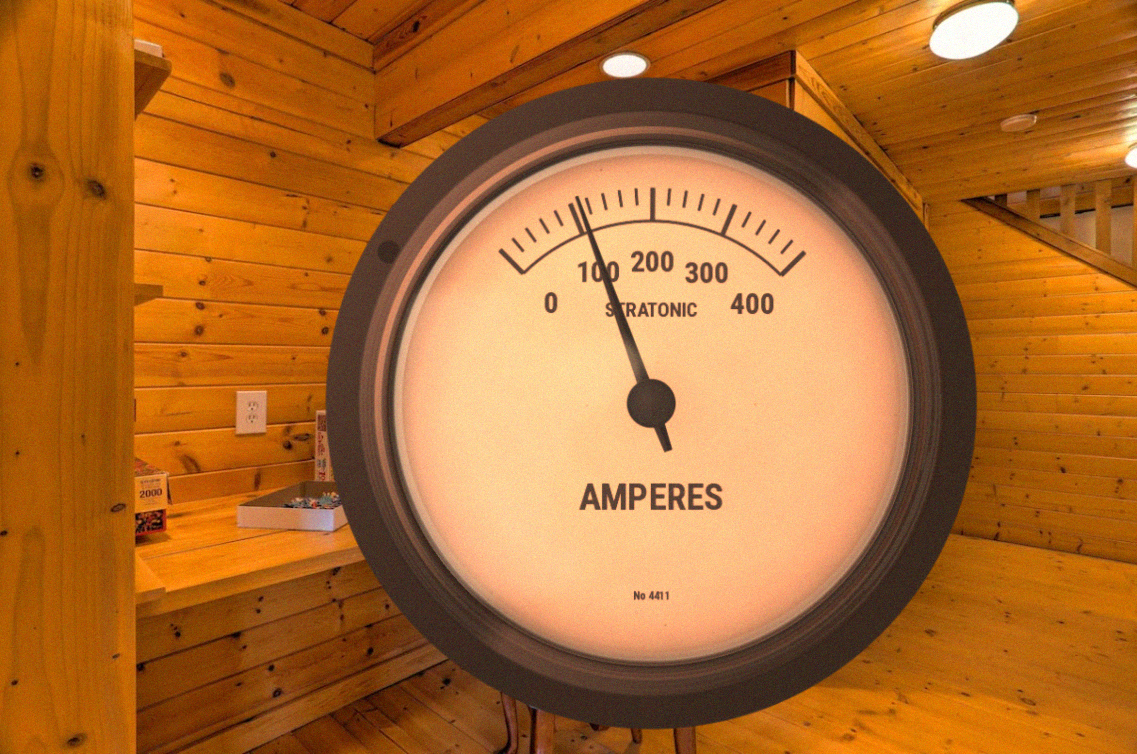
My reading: 110,A
